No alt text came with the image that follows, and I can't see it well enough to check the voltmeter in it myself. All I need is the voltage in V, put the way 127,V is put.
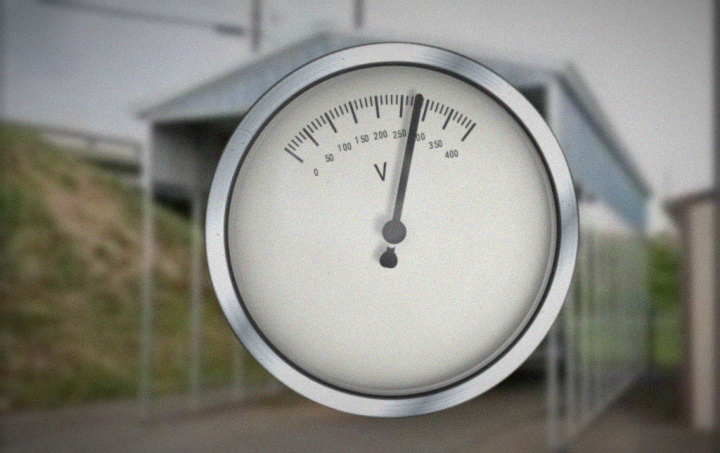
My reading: 280,V
